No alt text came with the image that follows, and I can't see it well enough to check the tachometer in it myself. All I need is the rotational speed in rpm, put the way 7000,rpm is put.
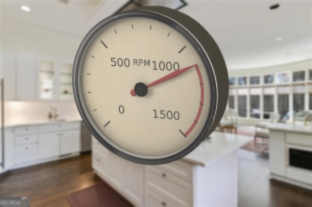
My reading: 1100,rpm
